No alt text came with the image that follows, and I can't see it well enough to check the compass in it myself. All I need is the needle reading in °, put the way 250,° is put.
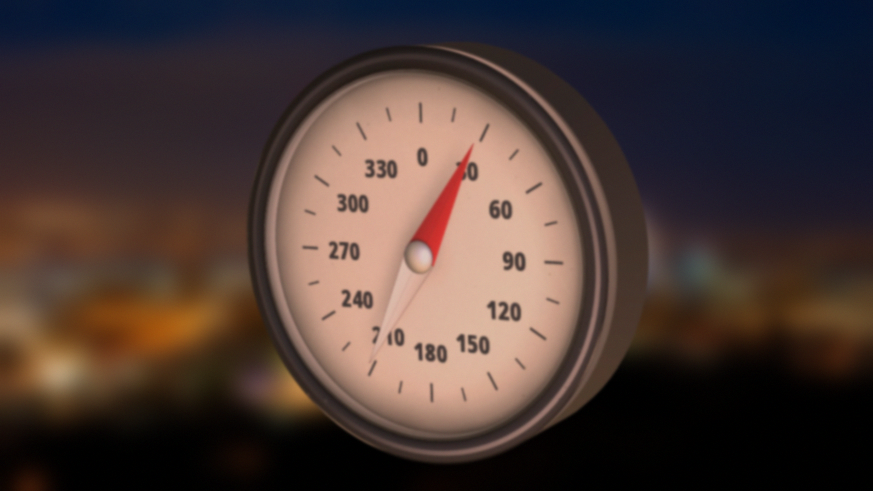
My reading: 30,°
